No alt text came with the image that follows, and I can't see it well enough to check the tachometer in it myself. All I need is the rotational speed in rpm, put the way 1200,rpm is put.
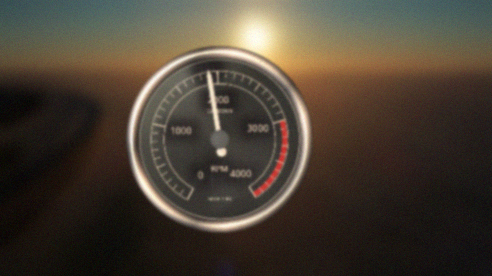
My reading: 1900,rpm
